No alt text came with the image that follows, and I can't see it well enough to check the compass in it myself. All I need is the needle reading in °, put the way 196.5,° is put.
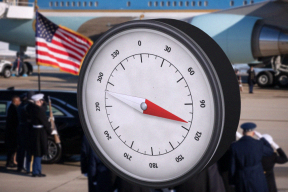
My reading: 110,°
